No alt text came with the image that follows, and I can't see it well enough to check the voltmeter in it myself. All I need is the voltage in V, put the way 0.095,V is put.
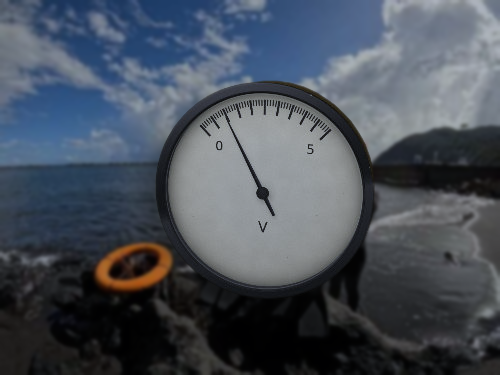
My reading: 1,V
